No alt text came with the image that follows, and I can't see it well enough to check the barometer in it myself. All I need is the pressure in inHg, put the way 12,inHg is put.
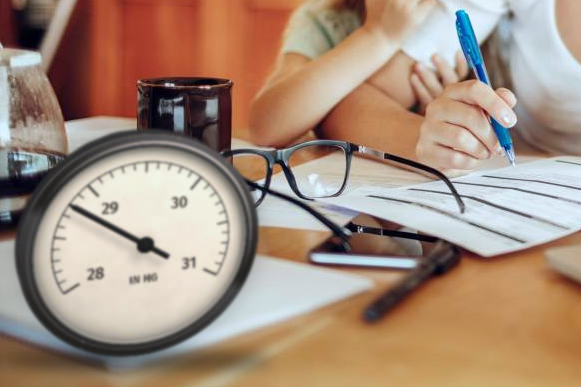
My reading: 28.8,inHg
